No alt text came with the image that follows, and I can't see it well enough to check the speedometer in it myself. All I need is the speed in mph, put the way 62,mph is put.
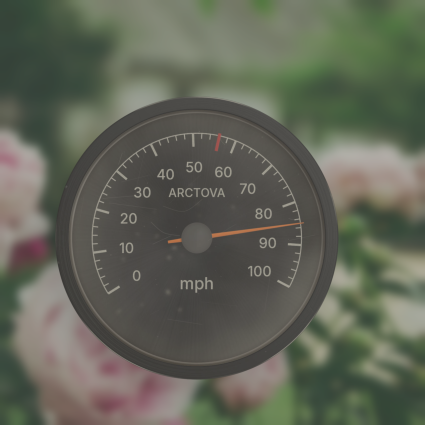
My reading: 85,mph
